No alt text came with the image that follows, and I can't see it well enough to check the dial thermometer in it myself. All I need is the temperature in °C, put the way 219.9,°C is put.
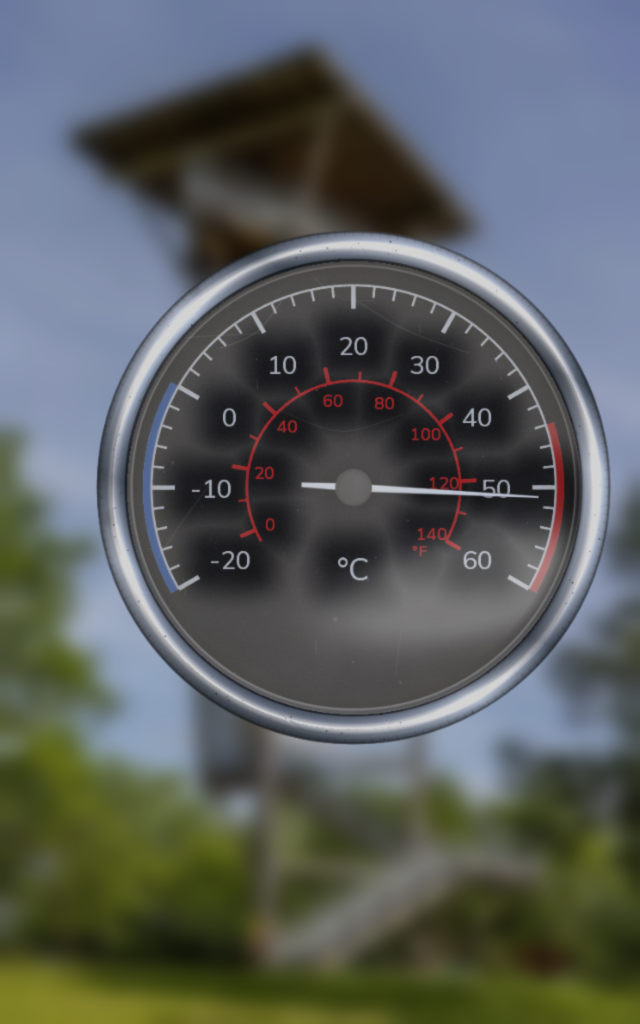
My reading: 51,°C
